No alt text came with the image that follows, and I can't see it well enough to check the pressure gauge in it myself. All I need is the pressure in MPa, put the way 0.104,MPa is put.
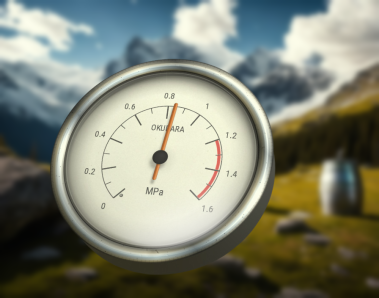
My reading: 0.85,MPa
